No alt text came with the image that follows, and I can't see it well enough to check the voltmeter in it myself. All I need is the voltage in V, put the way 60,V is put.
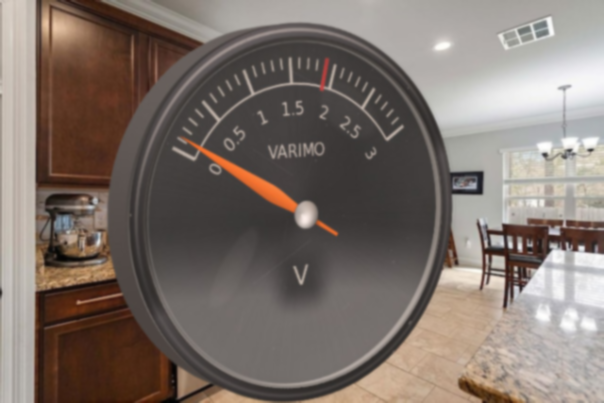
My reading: 0.1,V
